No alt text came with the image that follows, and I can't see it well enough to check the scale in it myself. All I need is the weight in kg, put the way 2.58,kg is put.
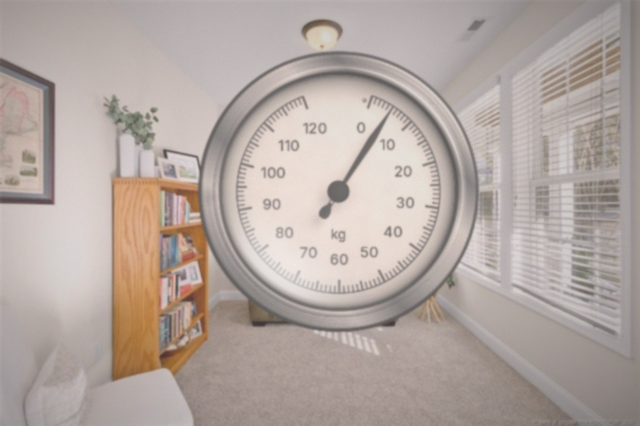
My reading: 5,kg
